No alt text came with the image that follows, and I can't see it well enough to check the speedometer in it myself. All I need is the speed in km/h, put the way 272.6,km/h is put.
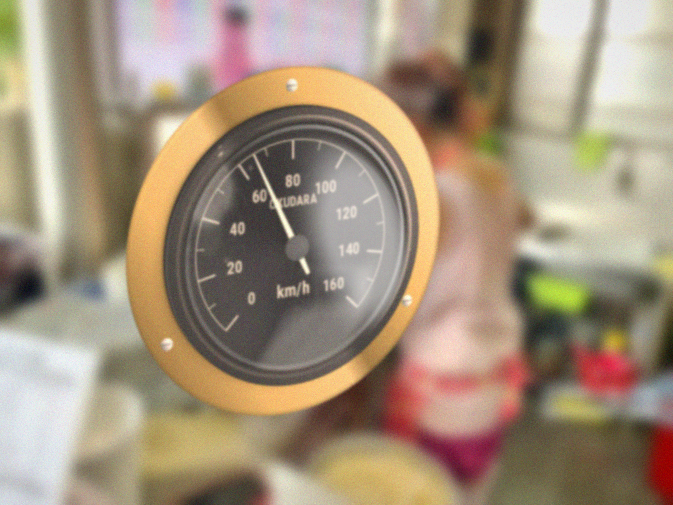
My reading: 65,km/h
